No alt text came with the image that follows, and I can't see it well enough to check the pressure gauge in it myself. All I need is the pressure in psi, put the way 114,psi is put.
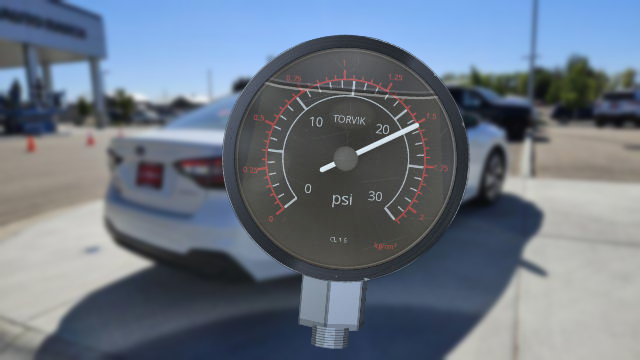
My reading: 21.5,psi
